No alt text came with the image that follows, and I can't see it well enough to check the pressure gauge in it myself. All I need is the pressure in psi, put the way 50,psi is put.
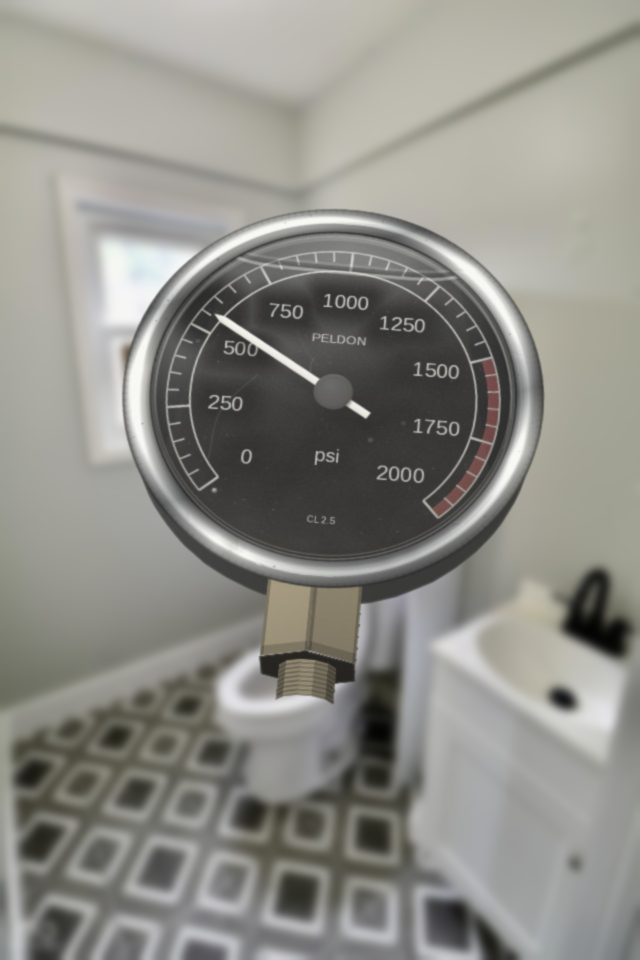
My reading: 550,psi
